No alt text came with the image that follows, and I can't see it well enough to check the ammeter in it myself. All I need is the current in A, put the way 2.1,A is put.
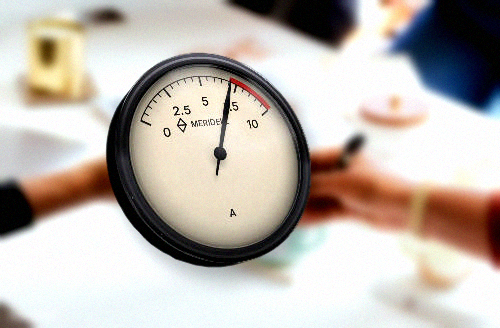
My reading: 7,A
